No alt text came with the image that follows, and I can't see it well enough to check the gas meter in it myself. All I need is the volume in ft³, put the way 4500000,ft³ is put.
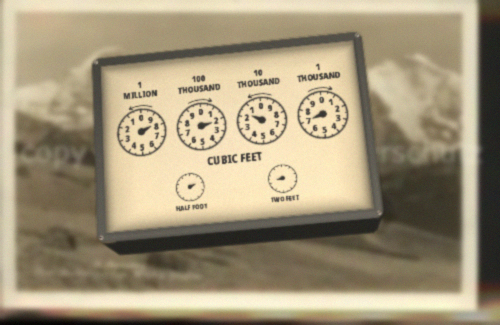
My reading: 821700,ft³
